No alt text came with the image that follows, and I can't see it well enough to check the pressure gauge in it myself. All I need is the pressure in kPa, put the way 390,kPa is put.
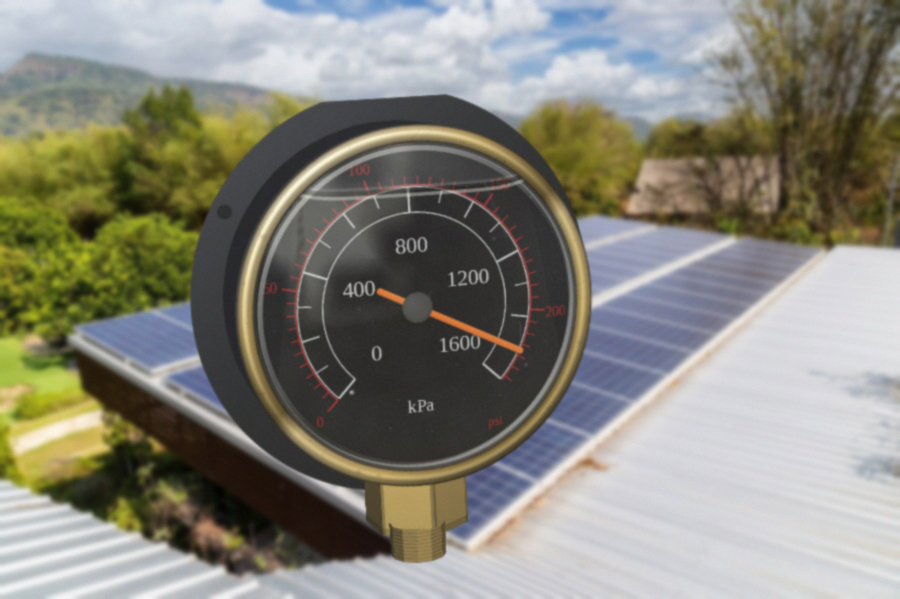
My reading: 1500,kPa
